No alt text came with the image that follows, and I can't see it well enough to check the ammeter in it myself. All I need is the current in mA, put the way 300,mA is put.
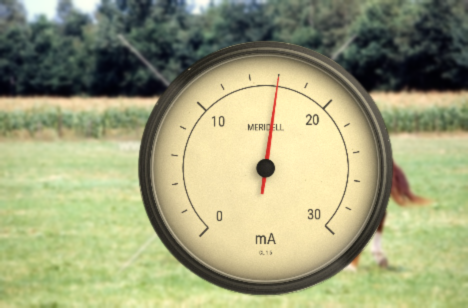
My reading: 16,mA
